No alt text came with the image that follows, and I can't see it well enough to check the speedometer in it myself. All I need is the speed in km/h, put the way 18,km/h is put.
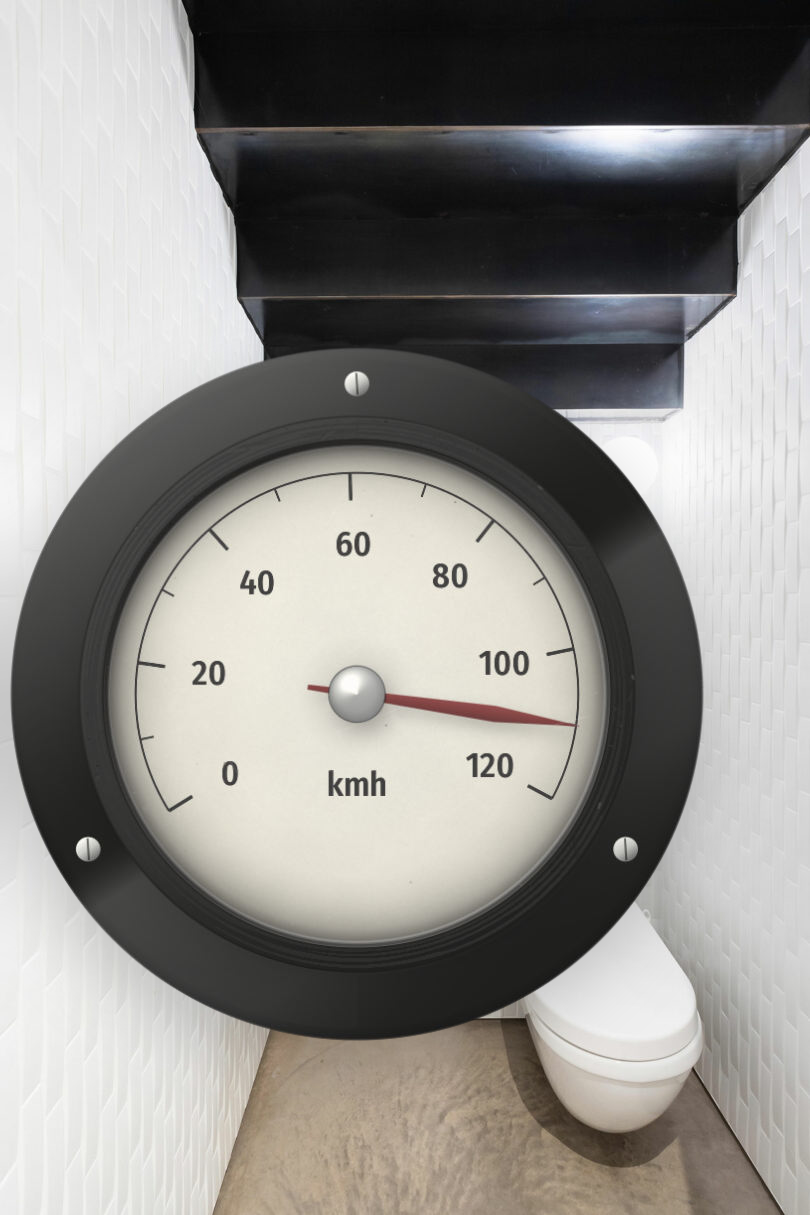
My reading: 110,km/h
